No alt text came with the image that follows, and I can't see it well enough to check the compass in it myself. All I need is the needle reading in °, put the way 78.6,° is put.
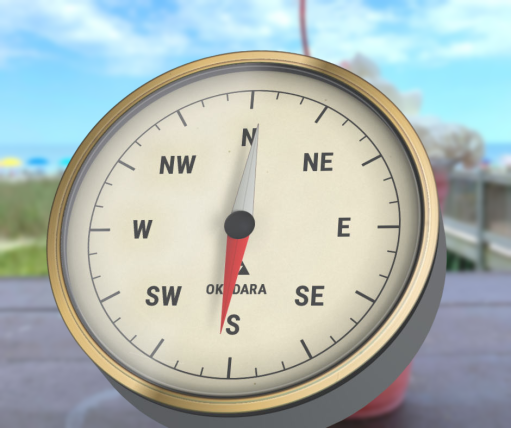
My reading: 185,°
